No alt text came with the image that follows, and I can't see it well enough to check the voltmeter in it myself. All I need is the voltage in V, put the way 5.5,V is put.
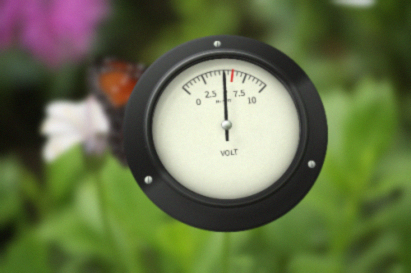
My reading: 5,V
